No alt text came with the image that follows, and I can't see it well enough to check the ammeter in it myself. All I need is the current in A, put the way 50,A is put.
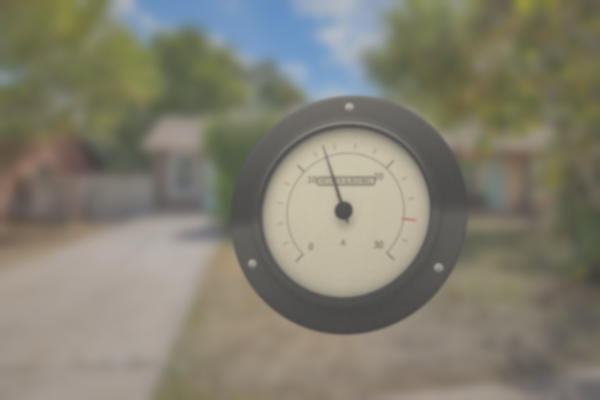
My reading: 13,A
